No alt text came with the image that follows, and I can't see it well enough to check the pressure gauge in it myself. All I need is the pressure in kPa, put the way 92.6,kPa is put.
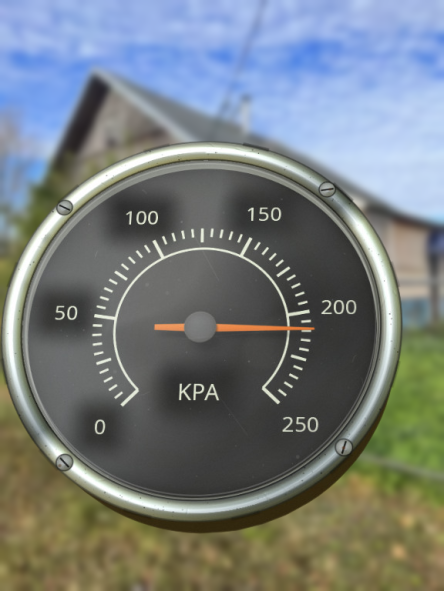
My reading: 210,kPa
